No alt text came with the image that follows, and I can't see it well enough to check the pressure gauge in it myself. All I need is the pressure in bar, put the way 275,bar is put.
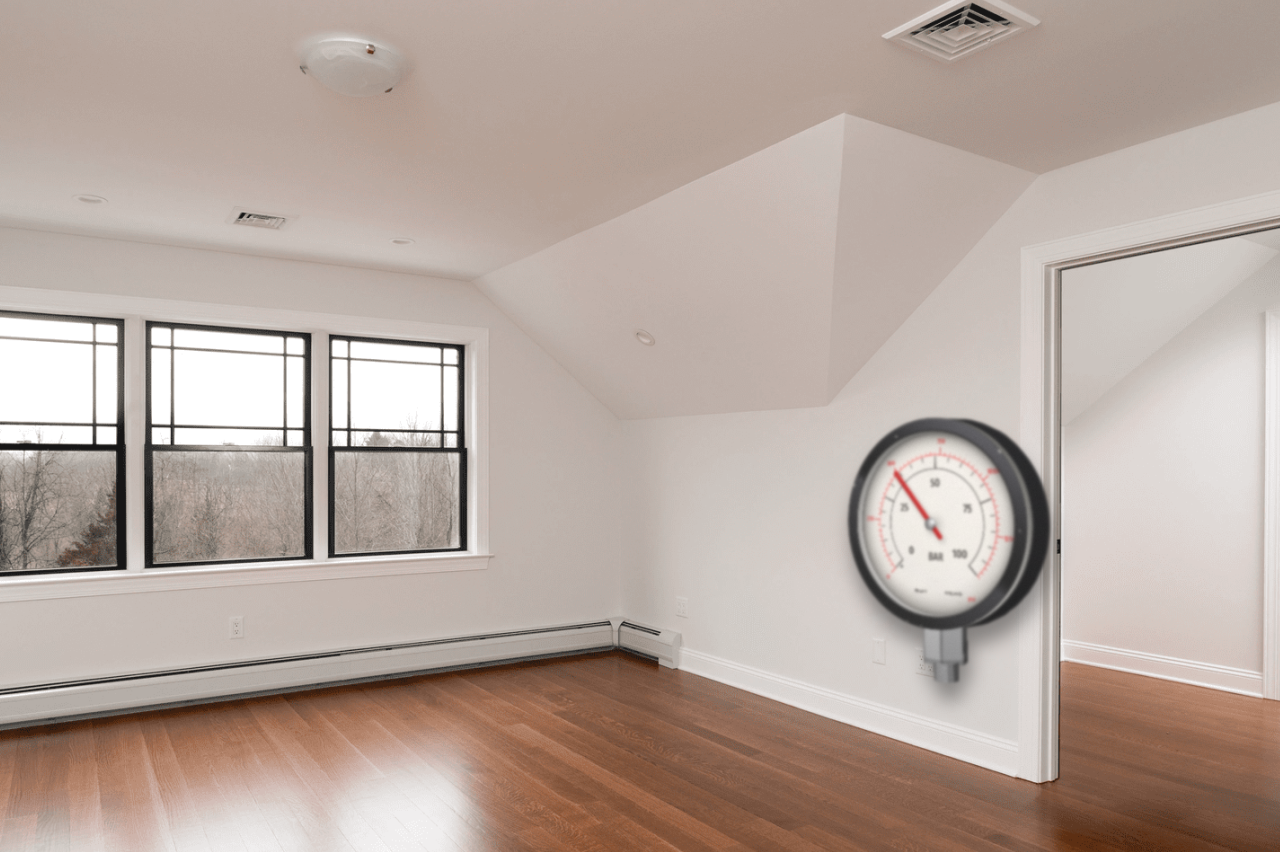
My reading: 35,bar
